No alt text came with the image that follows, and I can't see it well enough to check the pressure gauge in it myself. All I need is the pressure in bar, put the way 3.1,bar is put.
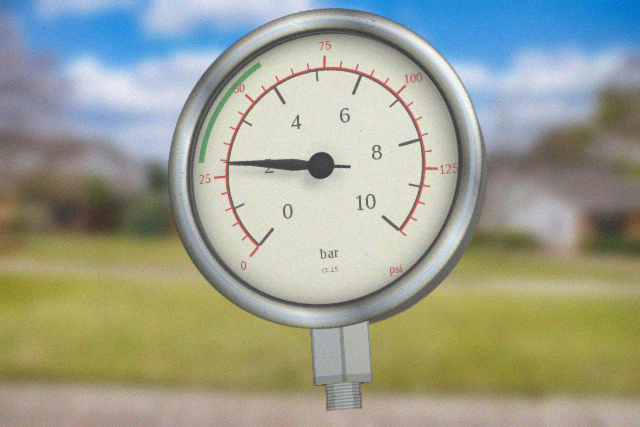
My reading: 2,bar
